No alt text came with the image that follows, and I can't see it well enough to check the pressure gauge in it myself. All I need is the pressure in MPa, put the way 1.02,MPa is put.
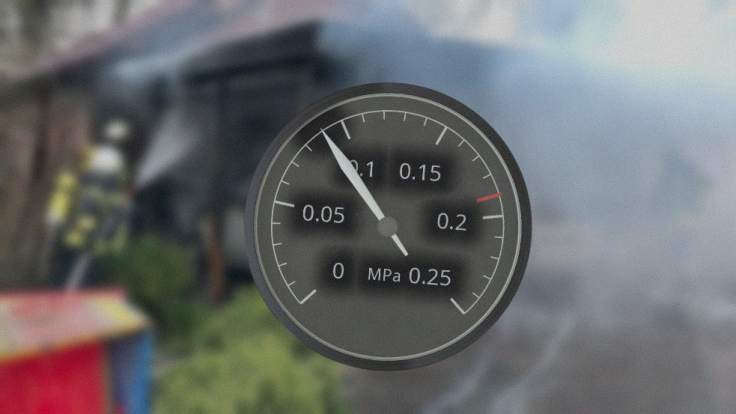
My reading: 0.09,MPa
